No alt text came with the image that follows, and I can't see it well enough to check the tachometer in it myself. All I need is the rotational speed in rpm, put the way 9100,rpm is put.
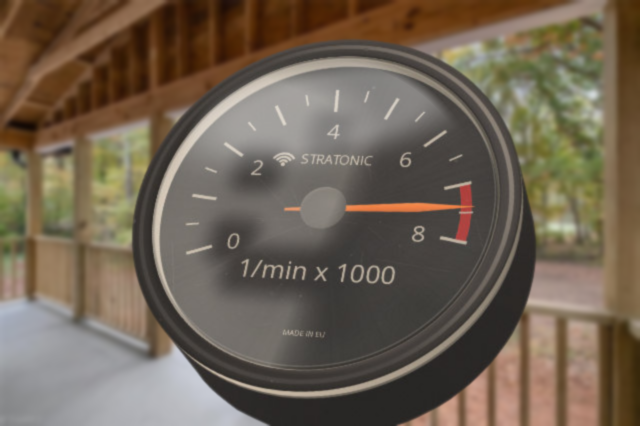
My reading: 7500,rpm
